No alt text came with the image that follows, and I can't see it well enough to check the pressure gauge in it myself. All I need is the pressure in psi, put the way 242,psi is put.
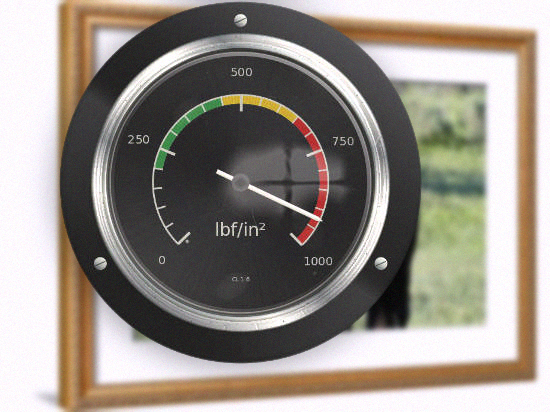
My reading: 925,psi
